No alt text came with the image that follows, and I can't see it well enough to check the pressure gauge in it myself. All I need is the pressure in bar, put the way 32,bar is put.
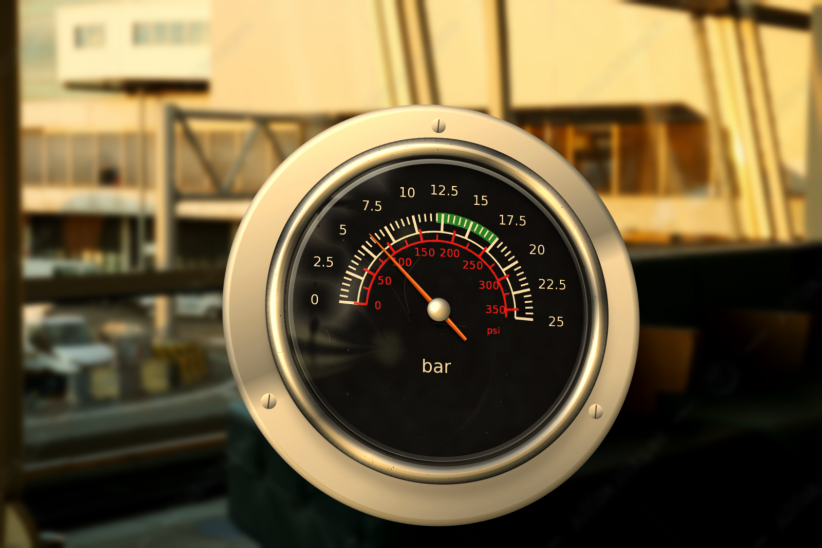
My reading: 6,bar
